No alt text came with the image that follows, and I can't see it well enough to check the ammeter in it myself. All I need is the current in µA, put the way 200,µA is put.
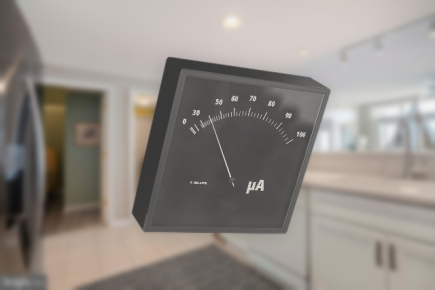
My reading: 40,µA
